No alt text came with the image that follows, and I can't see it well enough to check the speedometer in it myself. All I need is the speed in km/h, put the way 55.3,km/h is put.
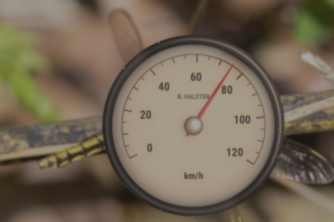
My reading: 75,km/h
